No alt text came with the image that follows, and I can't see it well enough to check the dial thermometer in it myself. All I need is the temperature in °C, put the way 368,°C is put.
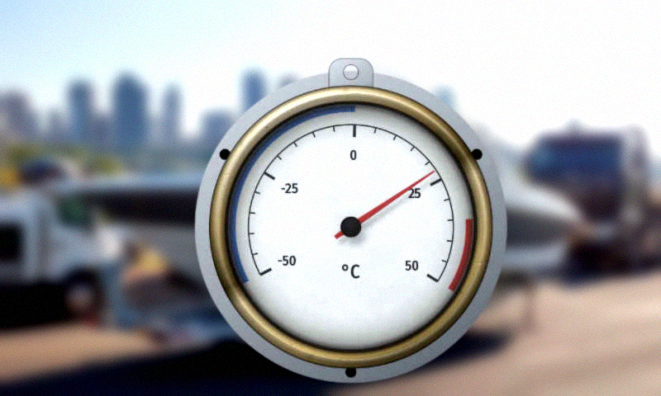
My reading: 22.5,°C
